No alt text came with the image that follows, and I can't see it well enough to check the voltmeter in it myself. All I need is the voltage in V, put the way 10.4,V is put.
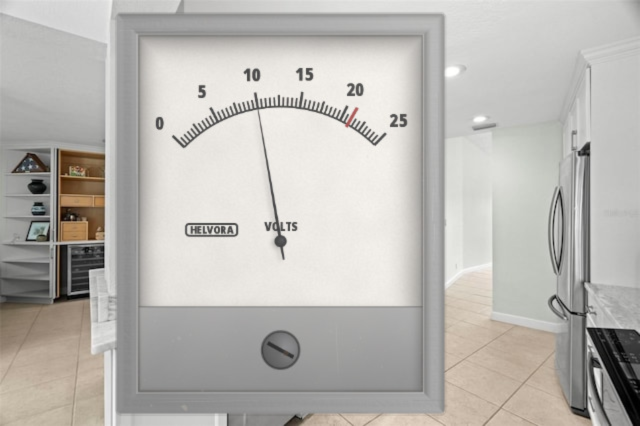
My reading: 10,V
